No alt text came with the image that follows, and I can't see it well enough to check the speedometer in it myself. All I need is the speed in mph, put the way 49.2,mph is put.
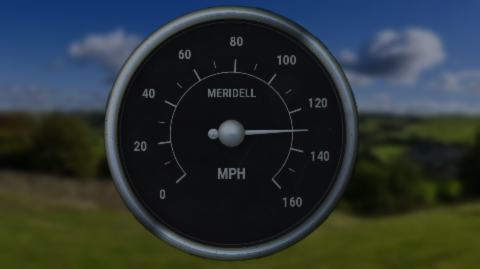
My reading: 130,mph
